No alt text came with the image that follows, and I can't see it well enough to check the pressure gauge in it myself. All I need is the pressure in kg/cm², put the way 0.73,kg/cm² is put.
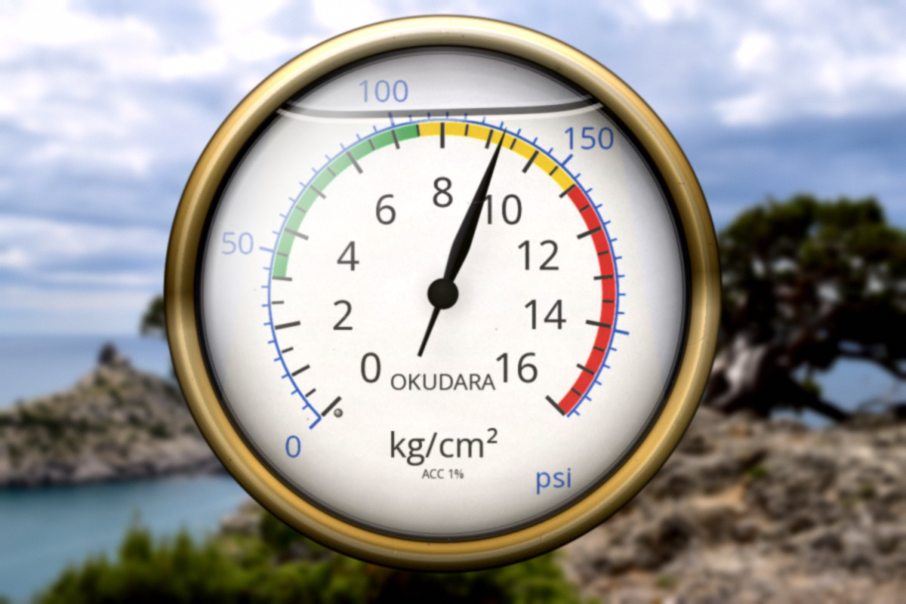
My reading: 9.25,kg/cm²
